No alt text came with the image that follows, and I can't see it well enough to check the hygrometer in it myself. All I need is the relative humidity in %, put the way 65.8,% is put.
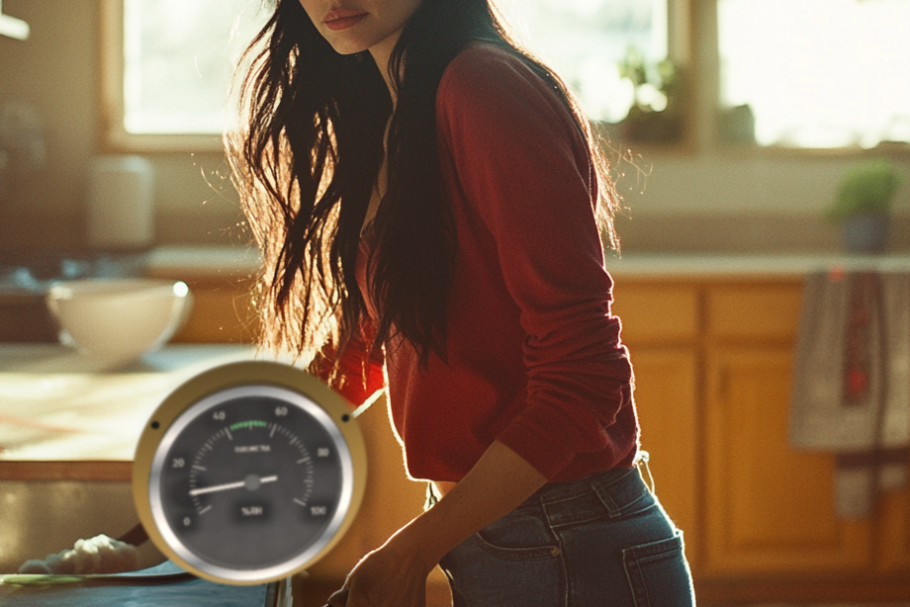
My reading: 10,%
